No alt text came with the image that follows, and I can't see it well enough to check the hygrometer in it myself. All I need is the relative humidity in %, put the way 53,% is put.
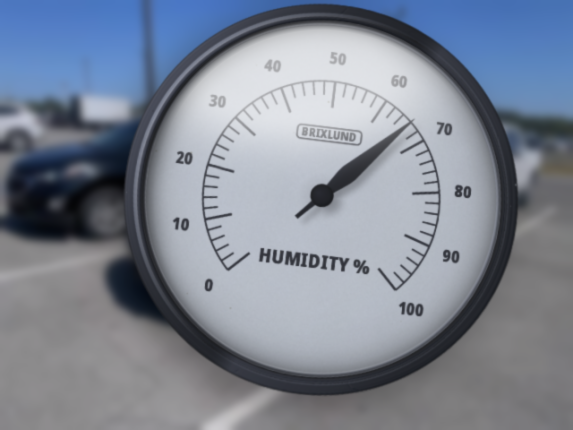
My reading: 66,%
